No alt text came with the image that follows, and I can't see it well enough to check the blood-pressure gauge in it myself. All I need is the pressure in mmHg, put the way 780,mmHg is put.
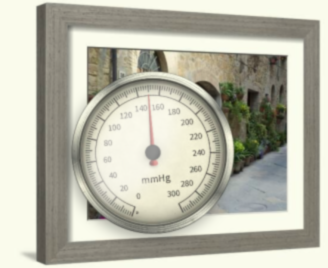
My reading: 150,mmHg
